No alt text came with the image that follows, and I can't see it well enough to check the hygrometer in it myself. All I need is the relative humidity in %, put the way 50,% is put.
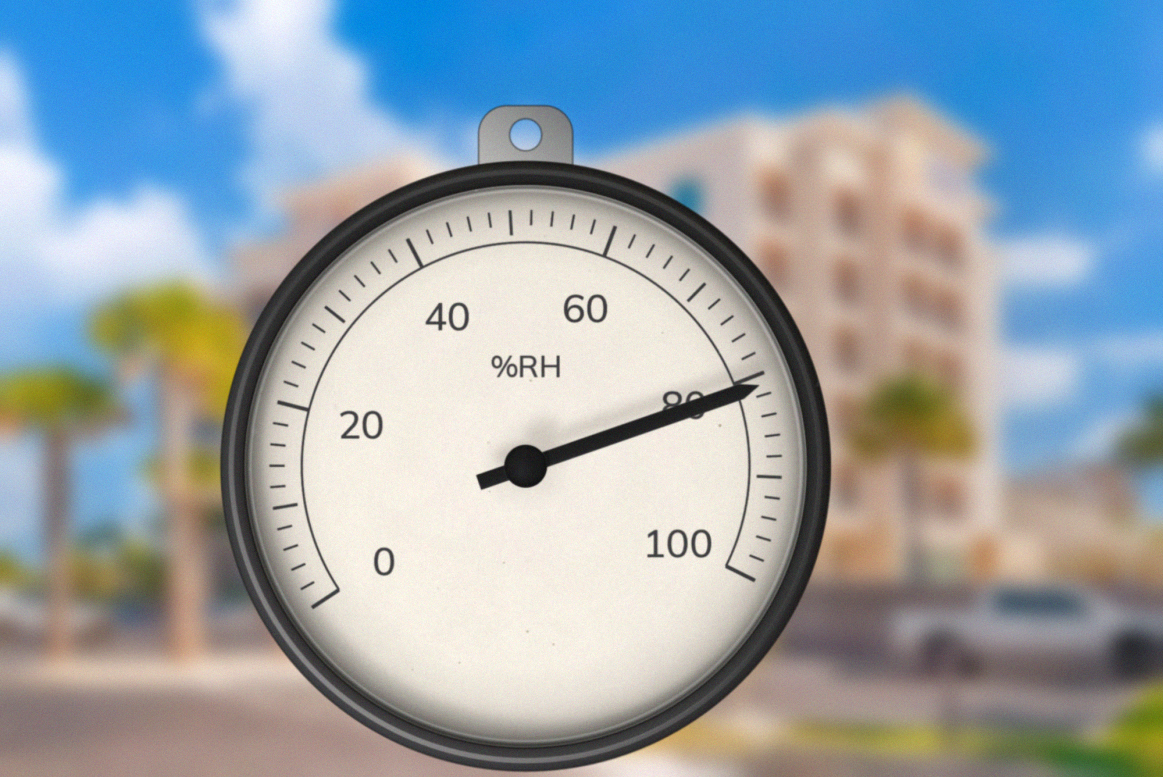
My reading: 81,%
